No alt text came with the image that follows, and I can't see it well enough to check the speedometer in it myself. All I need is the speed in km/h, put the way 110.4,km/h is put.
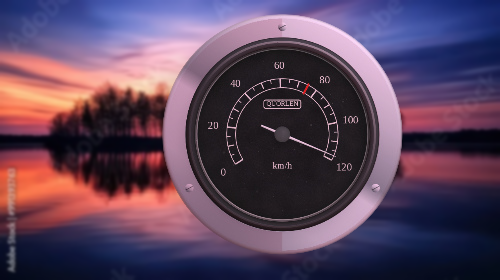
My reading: 117.5,km/h
